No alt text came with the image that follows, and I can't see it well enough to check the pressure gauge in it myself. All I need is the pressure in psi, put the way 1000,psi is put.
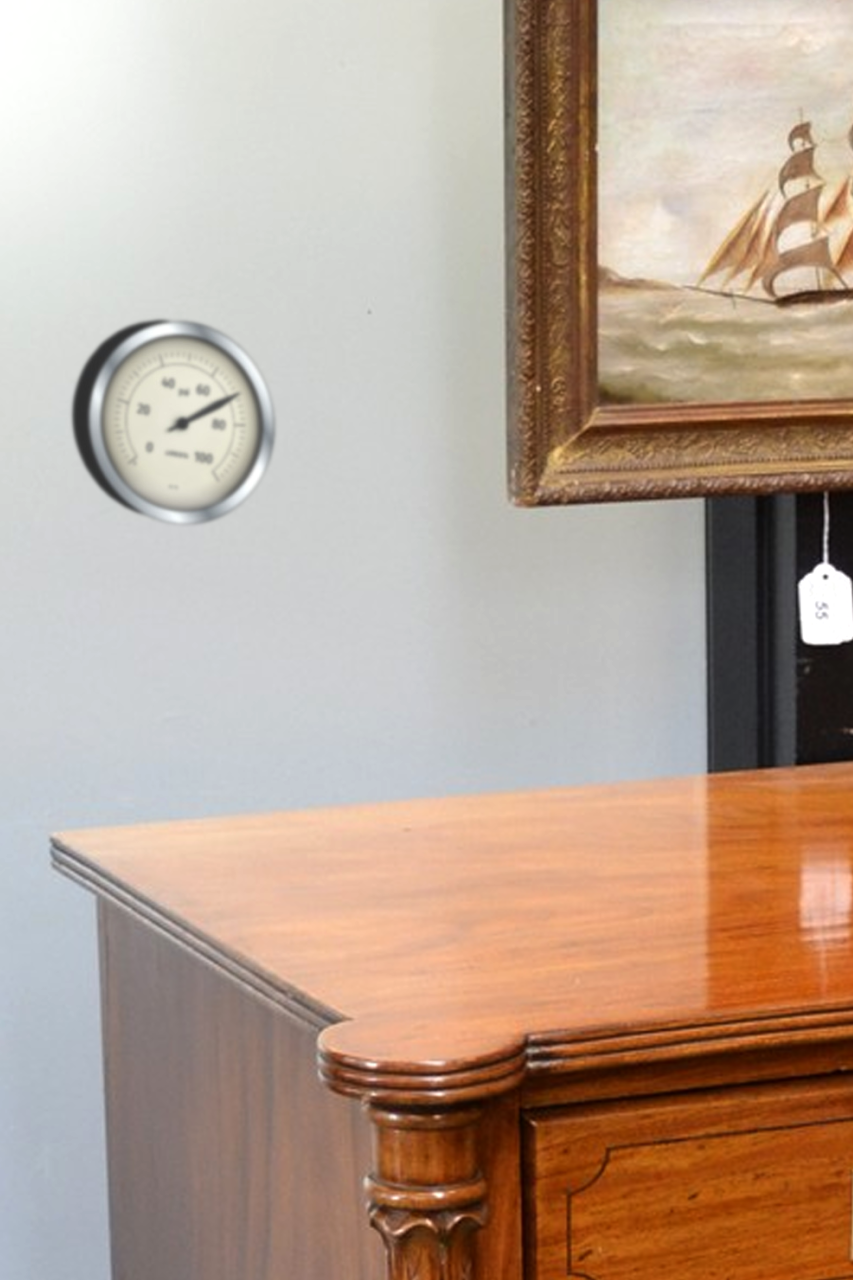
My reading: 70,psi
